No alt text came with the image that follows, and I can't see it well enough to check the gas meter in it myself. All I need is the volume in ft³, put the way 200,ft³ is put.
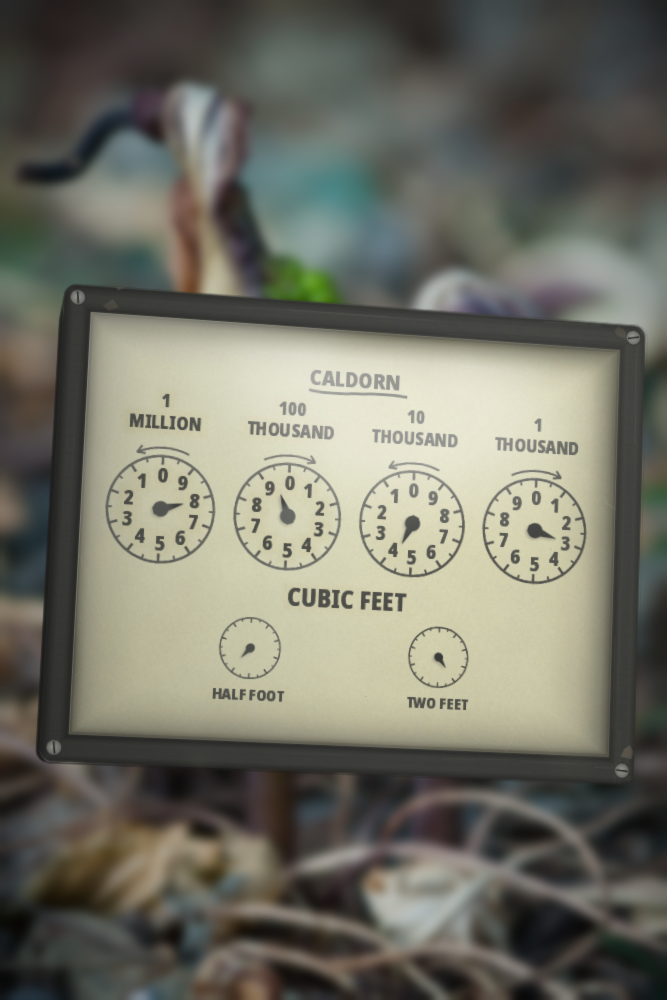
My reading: 794300,ft³
